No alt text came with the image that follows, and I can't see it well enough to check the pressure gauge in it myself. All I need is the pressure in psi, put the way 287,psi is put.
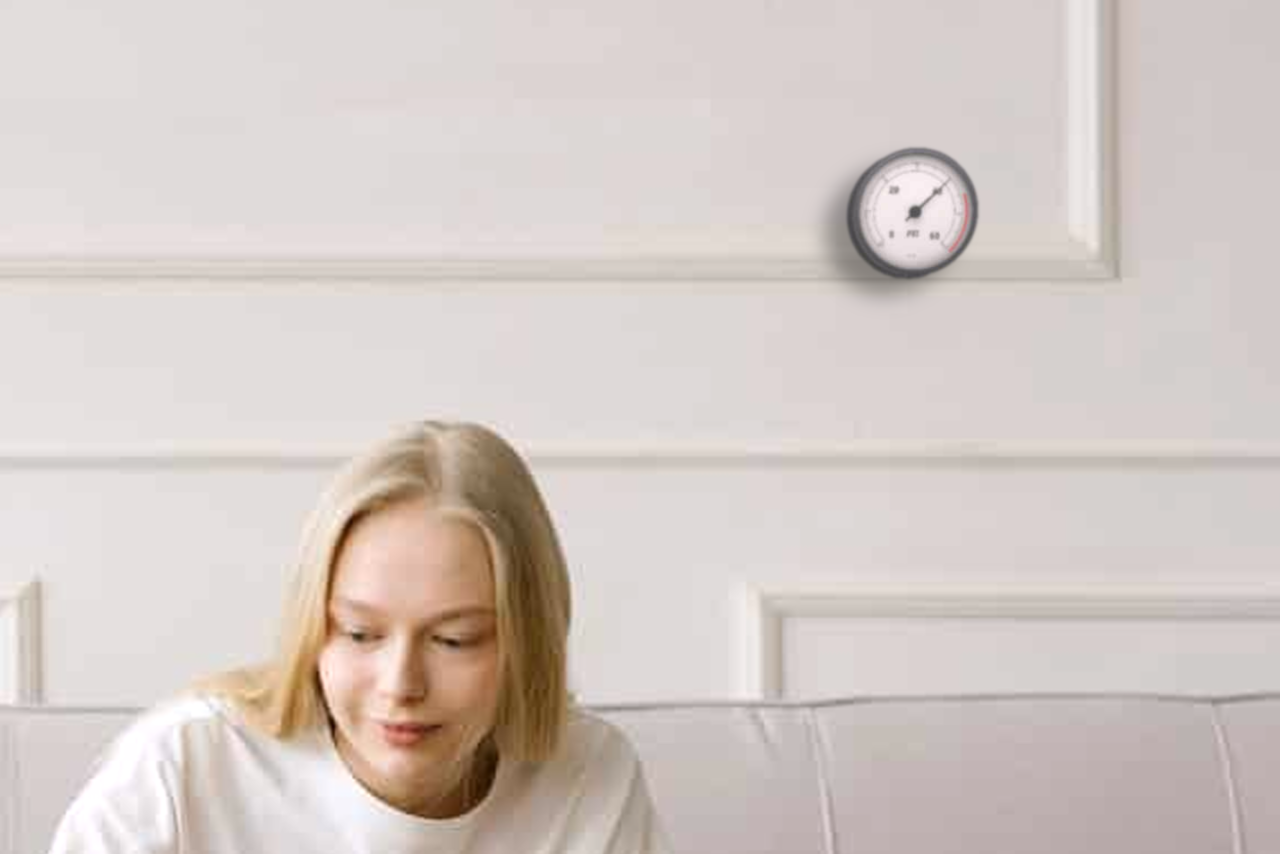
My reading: 40,psi
